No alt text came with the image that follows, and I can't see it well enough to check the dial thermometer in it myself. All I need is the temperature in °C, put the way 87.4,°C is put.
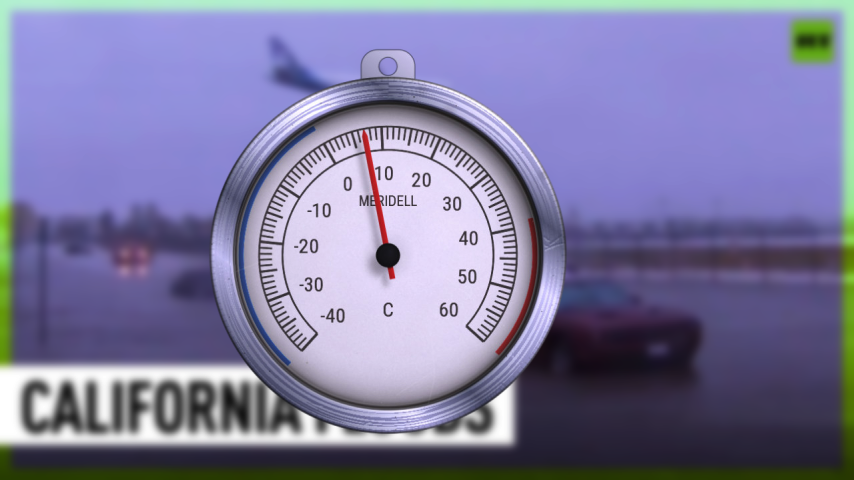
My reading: 7,°C
